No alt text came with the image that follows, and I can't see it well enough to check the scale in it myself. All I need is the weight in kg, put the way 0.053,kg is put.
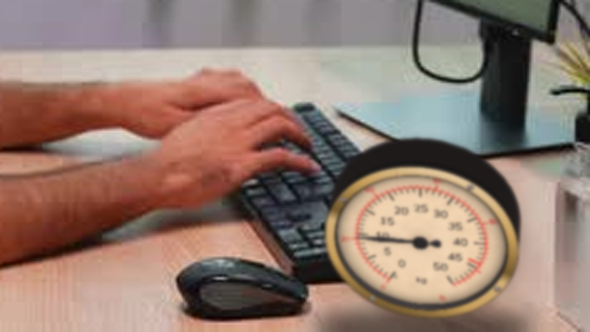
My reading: 10,kg
